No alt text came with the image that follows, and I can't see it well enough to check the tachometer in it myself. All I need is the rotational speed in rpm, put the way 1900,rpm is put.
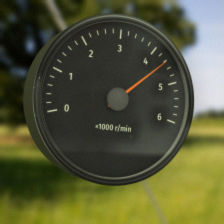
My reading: 4400,rpm
